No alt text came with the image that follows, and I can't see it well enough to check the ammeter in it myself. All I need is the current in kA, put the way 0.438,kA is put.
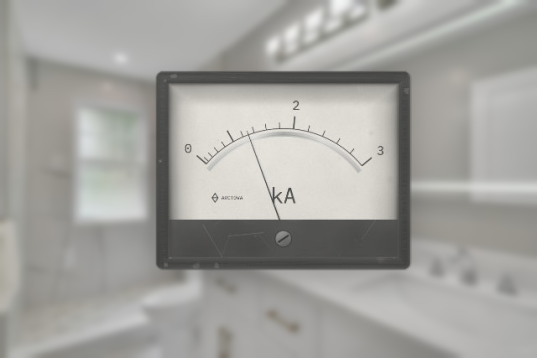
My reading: 1.3,kA
